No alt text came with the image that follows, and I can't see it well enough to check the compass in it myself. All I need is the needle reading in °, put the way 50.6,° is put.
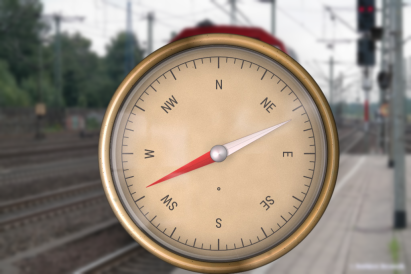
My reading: 245,°
